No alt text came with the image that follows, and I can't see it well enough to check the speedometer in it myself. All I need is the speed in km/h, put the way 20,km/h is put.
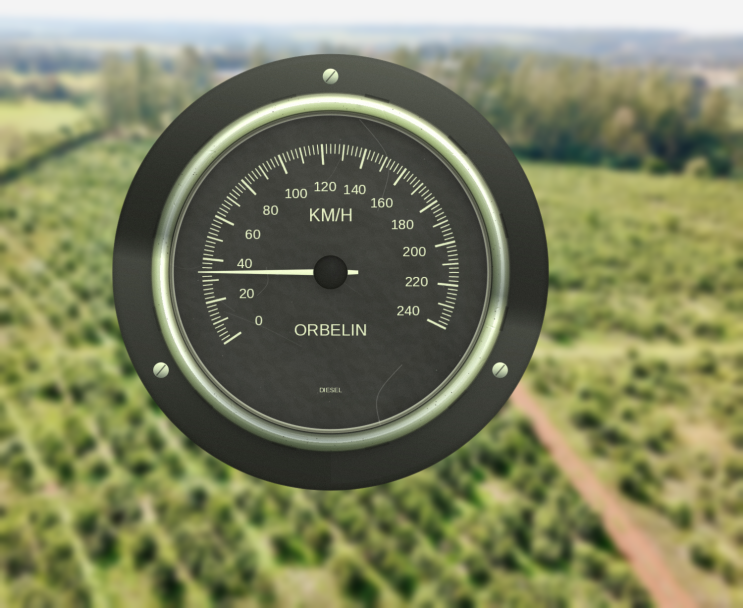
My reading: 34,km/h
